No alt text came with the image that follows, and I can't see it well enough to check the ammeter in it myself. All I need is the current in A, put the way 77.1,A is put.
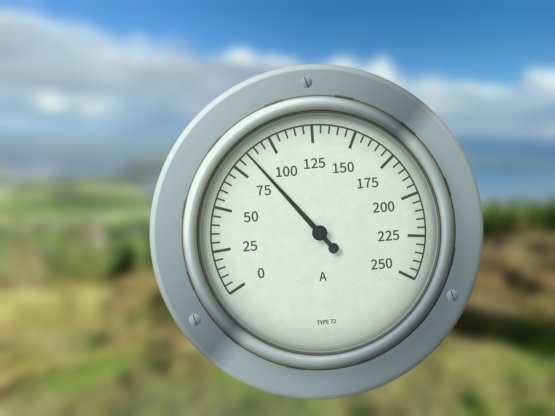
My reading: 85,A
